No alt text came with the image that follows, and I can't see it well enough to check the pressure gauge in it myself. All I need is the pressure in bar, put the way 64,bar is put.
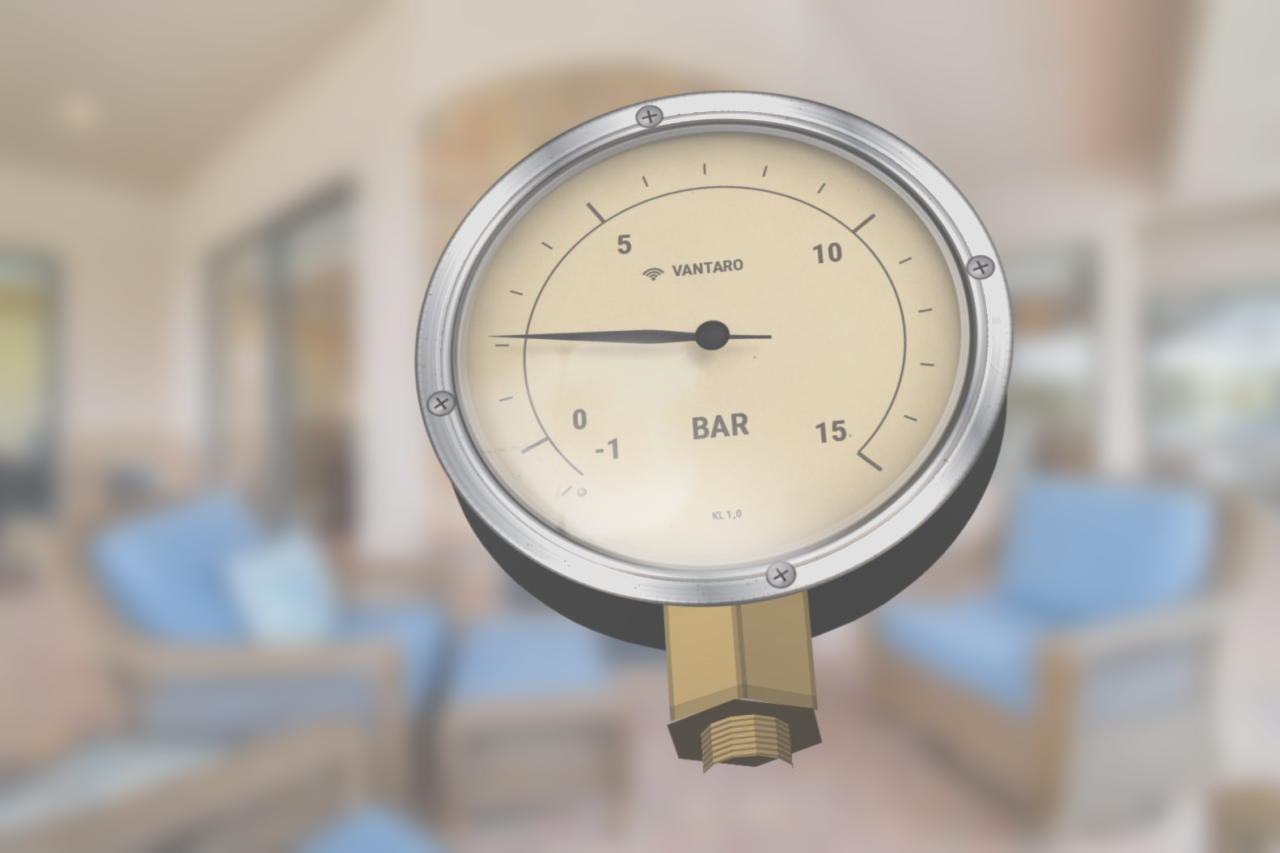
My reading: 2,bar
